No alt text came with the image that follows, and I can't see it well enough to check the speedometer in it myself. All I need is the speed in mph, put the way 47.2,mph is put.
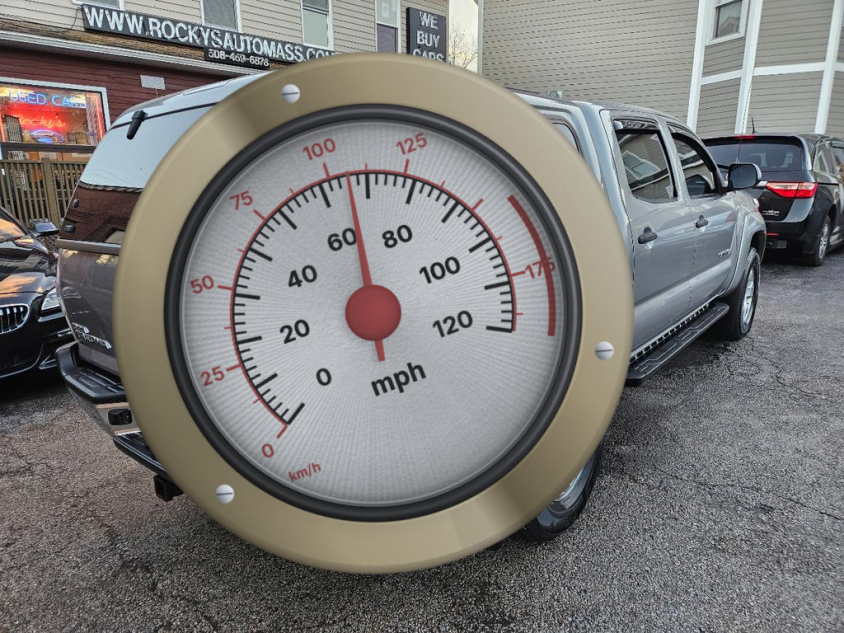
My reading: 66,mph
